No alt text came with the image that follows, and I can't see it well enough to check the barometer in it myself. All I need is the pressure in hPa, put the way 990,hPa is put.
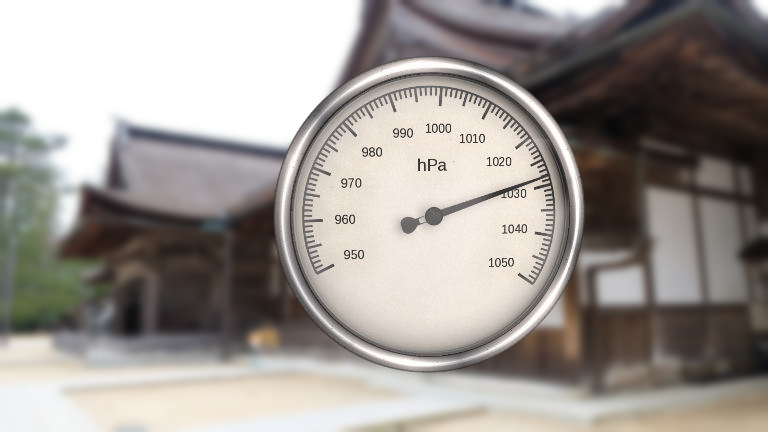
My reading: 1028,hPa
